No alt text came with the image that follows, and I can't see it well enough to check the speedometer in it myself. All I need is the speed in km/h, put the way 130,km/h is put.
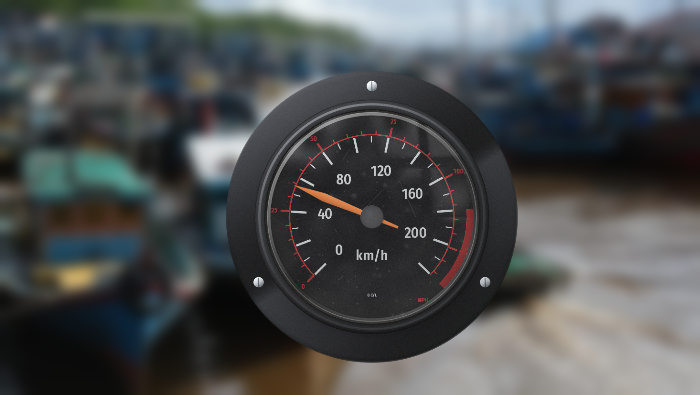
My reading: 55,km/h
